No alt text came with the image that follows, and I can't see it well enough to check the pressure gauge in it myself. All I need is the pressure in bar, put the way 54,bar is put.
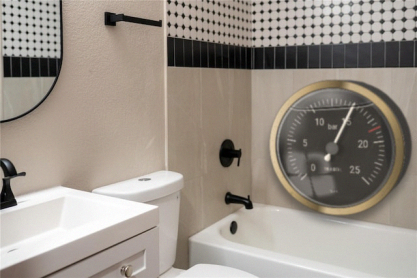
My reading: 15,bar
